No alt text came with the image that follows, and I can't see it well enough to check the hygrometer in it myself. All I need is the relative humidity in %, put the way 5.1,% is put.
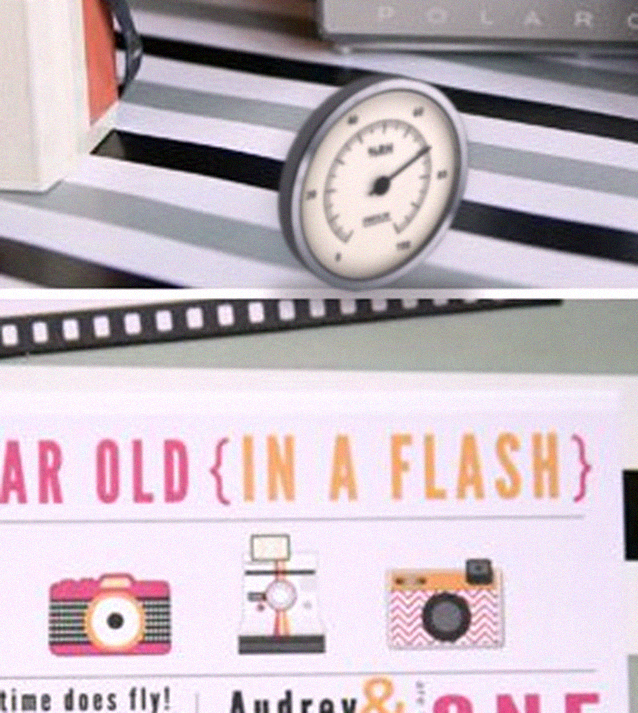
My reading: 70,%
